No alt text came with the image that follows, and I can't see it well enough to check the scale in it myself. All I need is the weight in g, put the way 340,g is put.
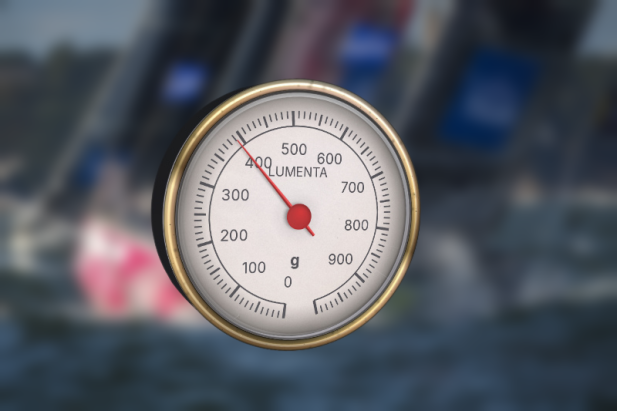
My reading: 390,g
